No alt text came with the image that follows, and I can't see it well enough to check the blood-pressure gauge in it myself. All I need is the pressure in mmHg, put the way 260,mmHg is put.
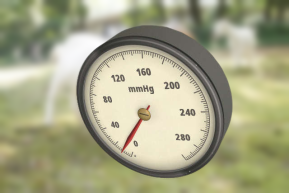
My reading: 10,mmHg
